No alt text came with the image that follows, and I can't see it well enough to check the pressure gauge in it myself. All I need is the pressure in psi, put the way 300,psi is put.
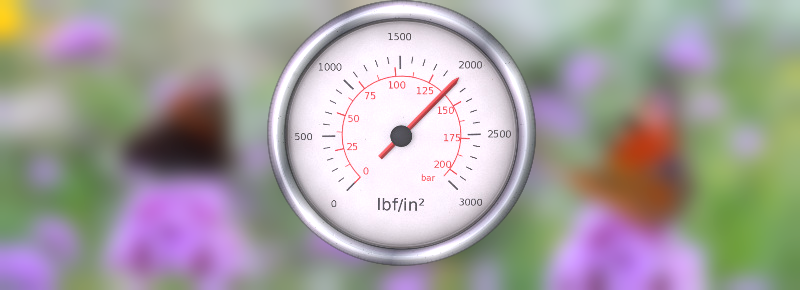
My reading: 2000,psi
